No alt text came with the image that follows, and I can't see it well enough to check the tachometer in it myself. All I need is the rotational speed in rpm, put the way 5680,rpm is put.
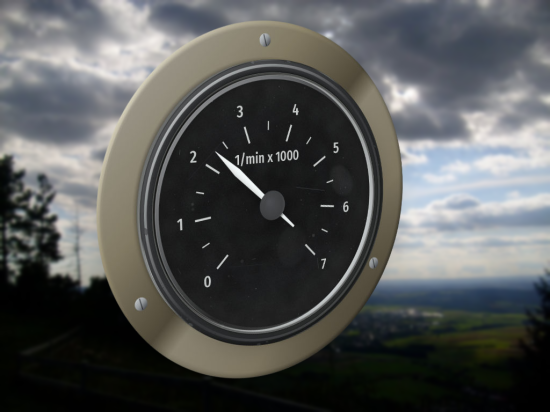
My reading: 2250,rpm
